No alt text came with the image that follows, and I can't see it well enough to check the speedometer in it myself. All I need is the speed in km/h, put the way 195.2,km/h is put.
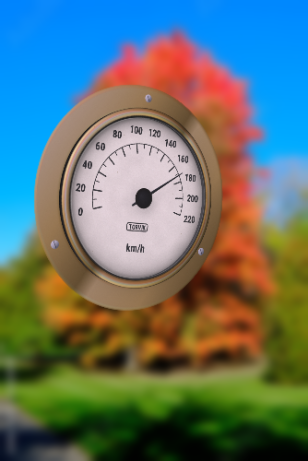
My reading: 170,km/h
